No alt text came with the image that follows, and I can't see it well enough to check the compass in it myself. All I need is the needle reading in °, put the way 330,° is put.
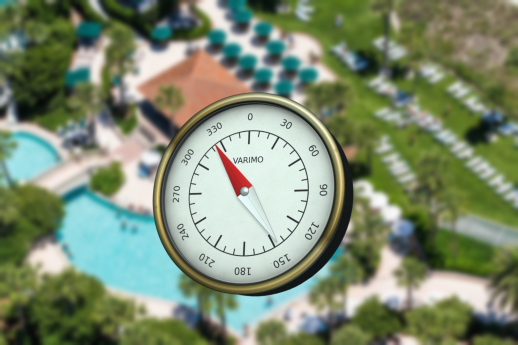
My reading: 325,°
